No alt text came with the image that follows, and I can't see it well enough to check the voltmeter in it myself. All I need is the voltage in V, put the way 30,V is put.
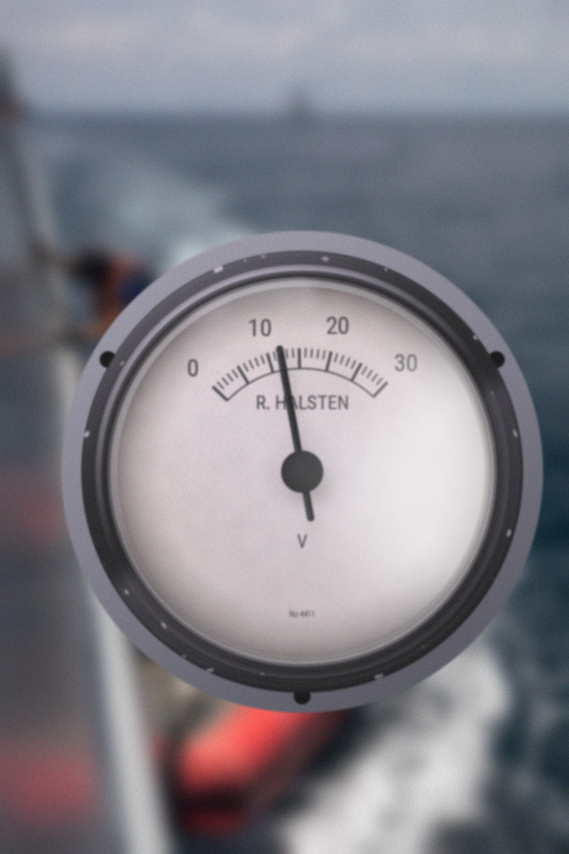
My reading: 12,V
